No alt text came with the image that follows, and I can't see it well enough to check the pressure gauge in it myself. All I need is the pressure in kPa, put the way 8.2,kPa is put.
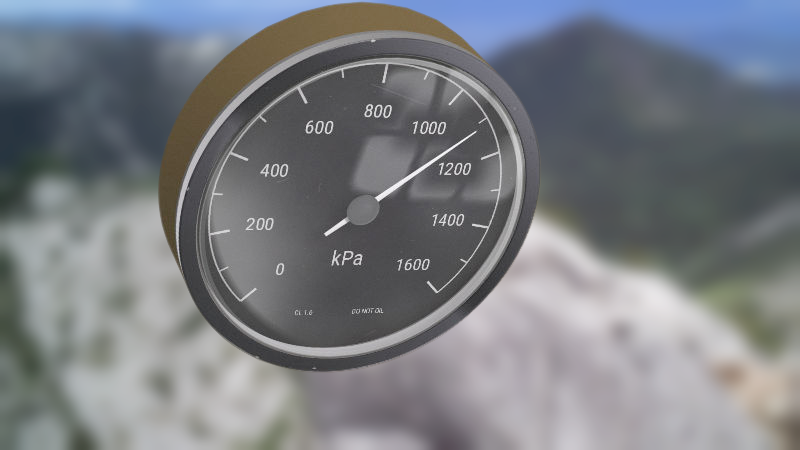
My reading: 1100,kPa
